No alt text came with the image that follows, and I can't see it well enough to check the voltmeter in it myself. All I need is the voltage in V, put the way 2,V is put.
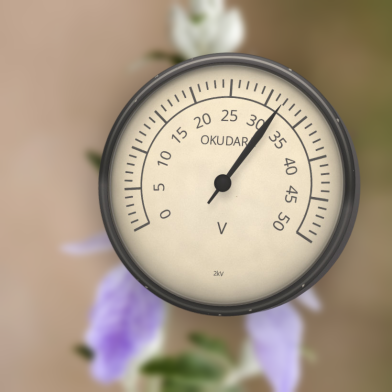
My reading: 32,V
